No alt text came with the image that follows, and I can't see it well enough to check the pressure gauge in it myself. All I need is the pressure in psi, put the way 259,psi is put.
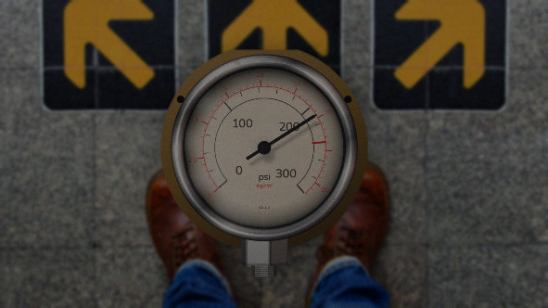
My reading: 210,psi
